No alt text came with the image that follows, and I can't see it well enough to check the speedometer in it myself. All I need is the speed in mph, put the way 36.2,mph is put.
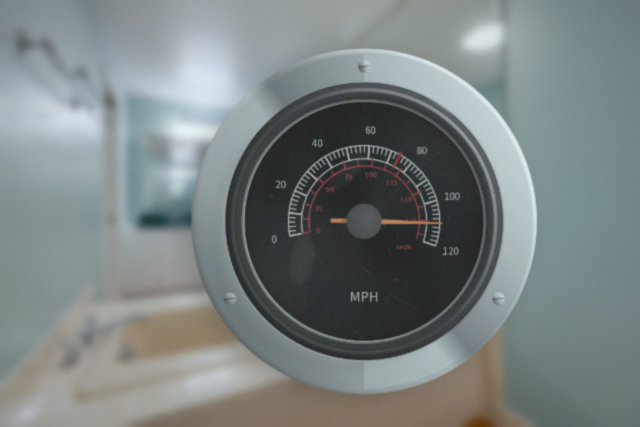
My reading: 110,mph
